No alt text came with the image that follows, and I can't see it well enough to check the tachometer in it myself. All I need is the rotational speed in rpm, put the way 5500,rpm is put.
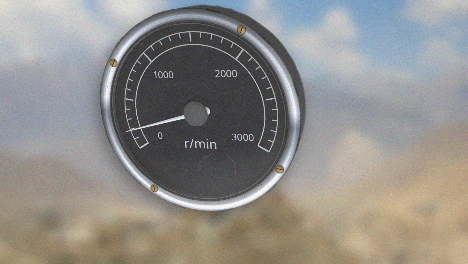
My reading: 200,rpm
